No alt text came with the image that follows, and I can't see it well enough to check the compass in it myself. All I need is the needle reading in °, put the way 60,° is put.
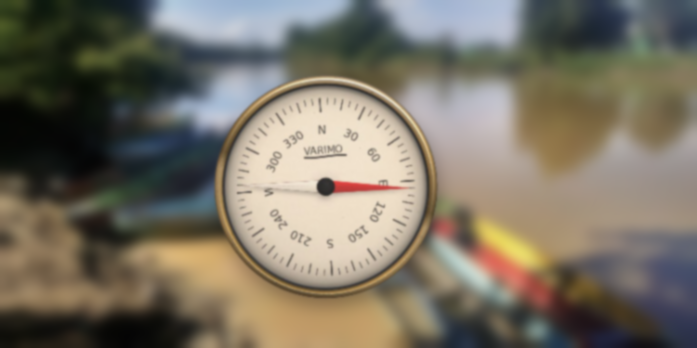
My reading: 95,°
